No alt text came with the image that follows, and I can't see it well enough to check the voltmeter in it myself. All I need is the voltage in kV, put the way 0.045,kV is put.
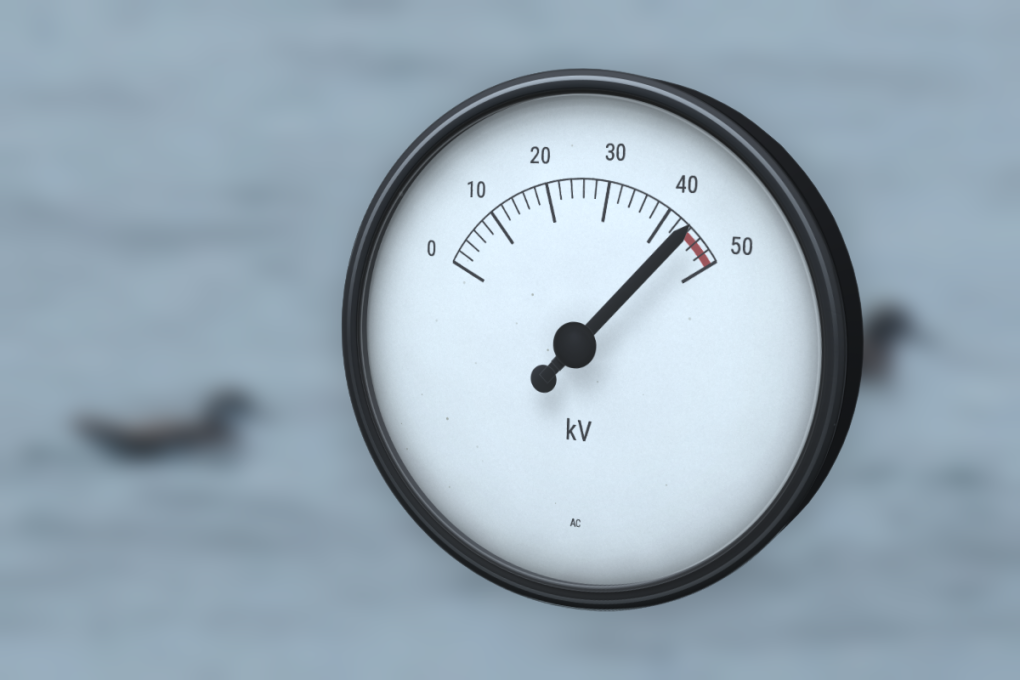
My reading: 44,kV
